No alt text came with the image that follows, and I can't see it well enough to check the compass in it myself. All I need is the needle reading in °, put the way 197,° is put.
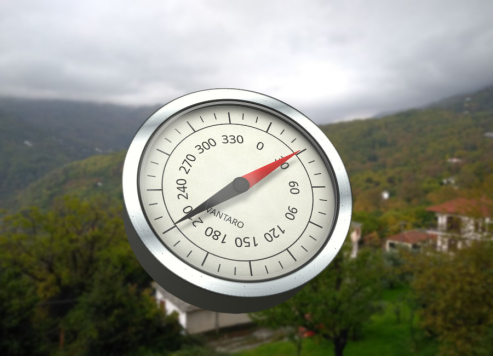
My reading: 30,°
